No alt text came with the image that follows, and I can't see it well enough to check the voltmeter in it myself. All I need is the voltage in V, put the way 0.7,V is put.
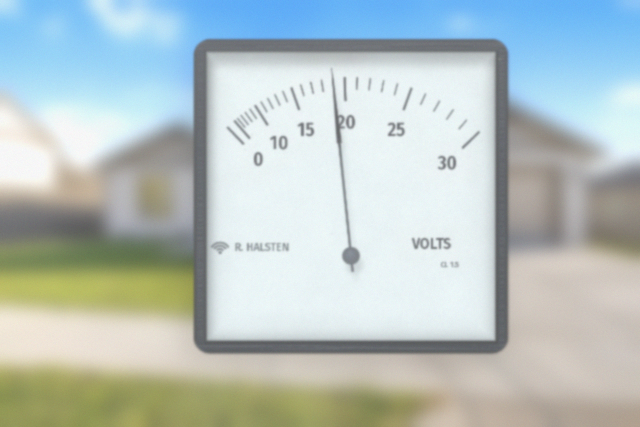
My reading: 19,V
